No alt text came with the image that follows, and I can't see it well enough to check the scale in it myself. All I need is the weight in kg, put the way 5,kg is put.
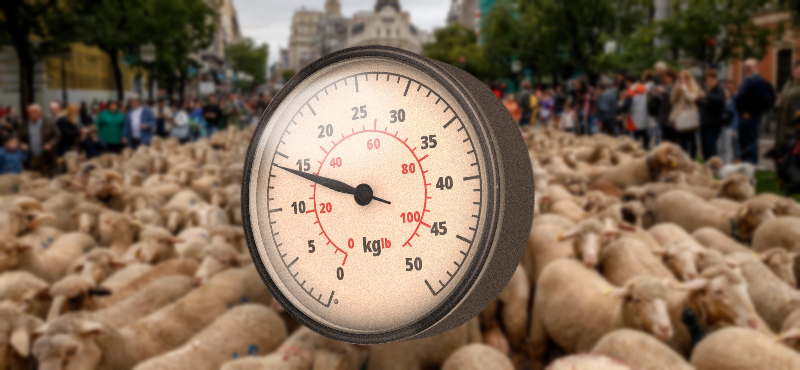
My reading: 14,kg
